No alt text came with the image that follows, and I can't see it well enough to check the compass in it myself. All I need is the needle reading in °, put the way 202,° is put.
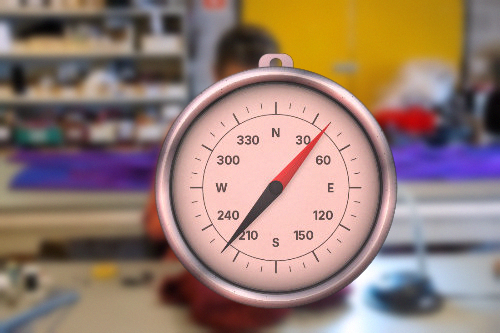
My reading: 40,°
